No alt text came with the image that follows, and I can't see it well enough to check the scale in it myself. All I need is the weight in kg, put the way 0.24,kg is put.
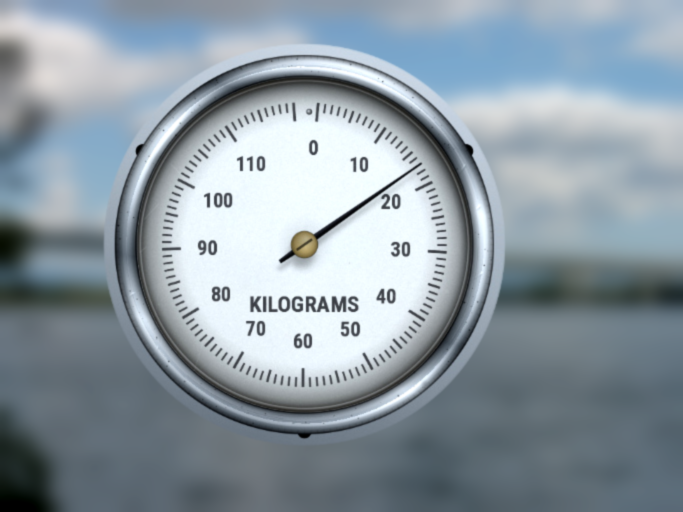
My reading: 17,kg
